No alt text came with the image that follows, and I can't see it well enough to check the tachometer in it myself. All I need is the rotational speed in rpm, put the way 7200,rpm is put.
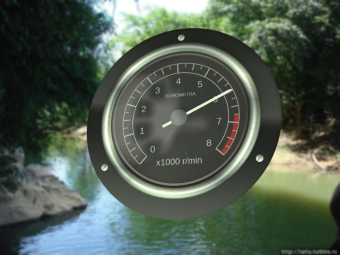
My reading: 6000,rpm
